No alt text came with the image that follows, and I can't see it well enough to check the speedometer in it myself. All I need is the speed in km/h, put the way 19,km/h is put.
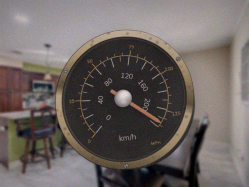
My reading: 215,km/h
